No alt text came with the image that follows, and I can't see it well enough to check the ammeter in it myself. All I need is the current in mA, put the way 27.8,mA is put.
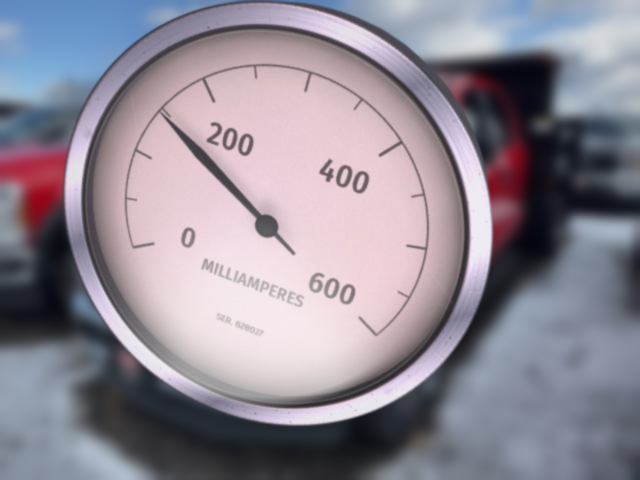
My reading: 150,mA
